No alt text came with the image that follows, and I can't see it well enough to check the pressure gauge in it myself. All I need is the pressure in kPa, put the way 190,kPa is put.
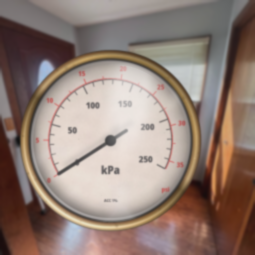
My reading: 0,kPa
